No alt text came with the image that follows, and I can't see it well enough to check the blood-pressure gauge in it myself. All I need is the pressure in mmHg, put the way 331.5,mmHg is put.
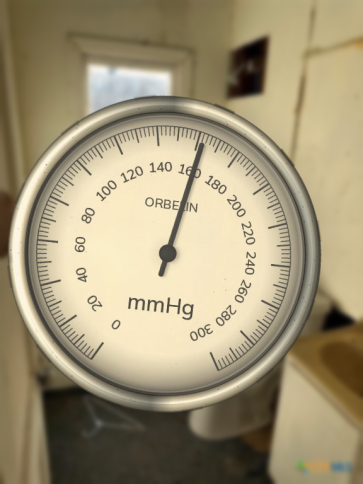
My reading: 162,mmHg
